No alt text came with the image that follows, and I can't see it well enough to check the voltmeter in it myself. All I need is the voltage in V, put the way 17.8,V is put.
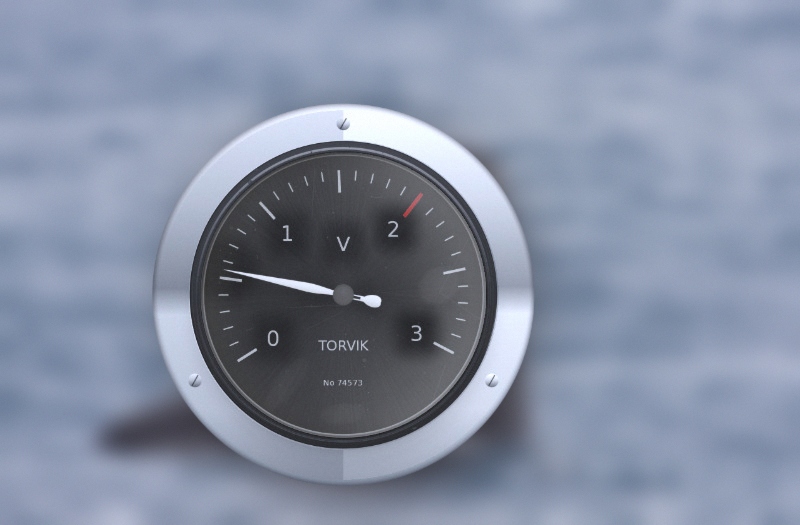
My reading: 0.55,V
